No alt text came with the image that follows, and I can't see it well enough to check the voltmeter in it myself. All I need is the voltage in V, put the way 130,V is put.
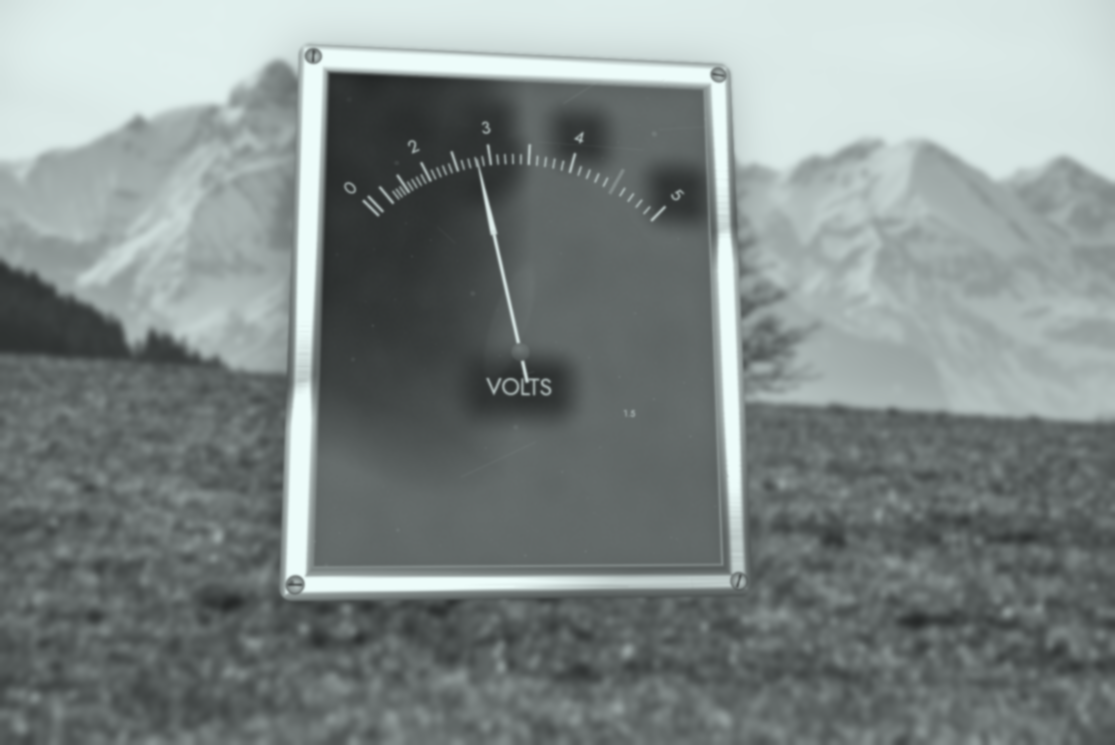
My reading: 2.8,V
